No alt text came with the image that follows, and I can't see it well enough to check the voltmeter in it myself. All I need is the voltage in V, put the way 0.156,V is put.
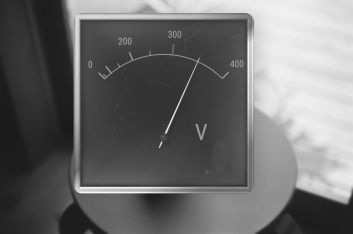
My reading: 350,V
